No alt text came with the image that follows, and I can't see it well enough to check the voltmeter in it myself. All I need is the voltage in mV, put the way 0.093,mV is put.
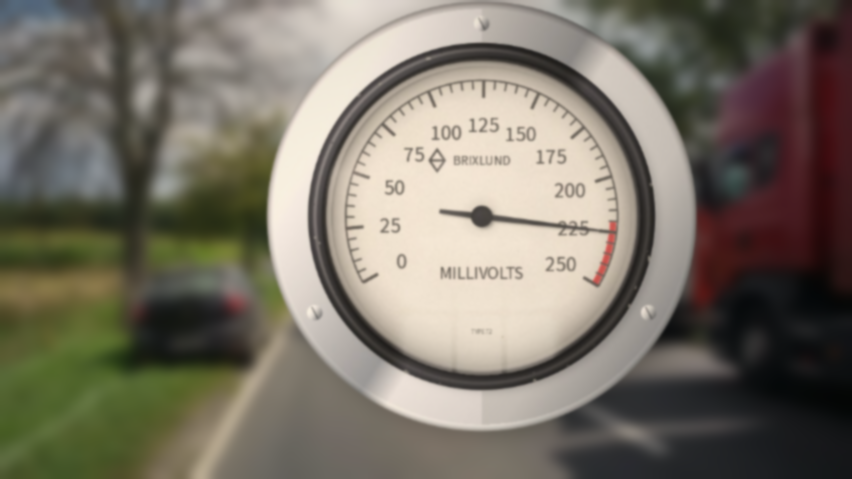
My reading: 225,mV
